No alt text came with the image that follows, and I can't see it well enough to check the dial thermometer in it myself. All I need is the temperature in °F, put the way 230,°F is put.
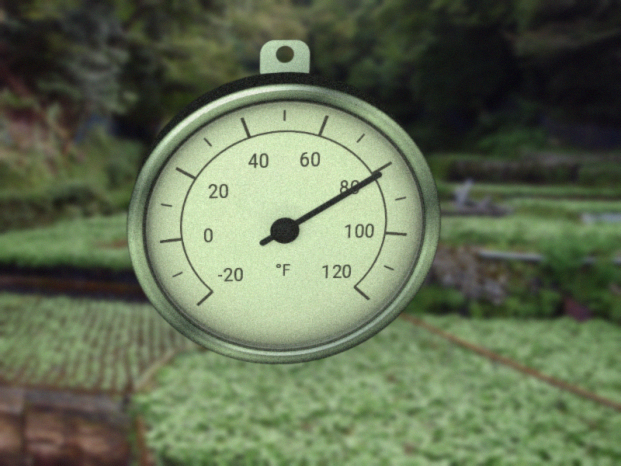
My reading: 80,°F
